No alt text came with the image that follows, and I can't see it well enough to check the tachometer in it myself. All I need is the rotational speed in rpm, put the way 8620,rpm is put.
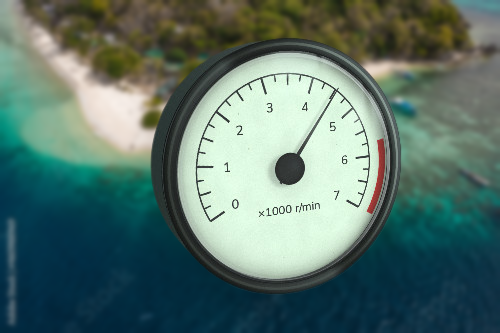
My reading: 4500,rpm
